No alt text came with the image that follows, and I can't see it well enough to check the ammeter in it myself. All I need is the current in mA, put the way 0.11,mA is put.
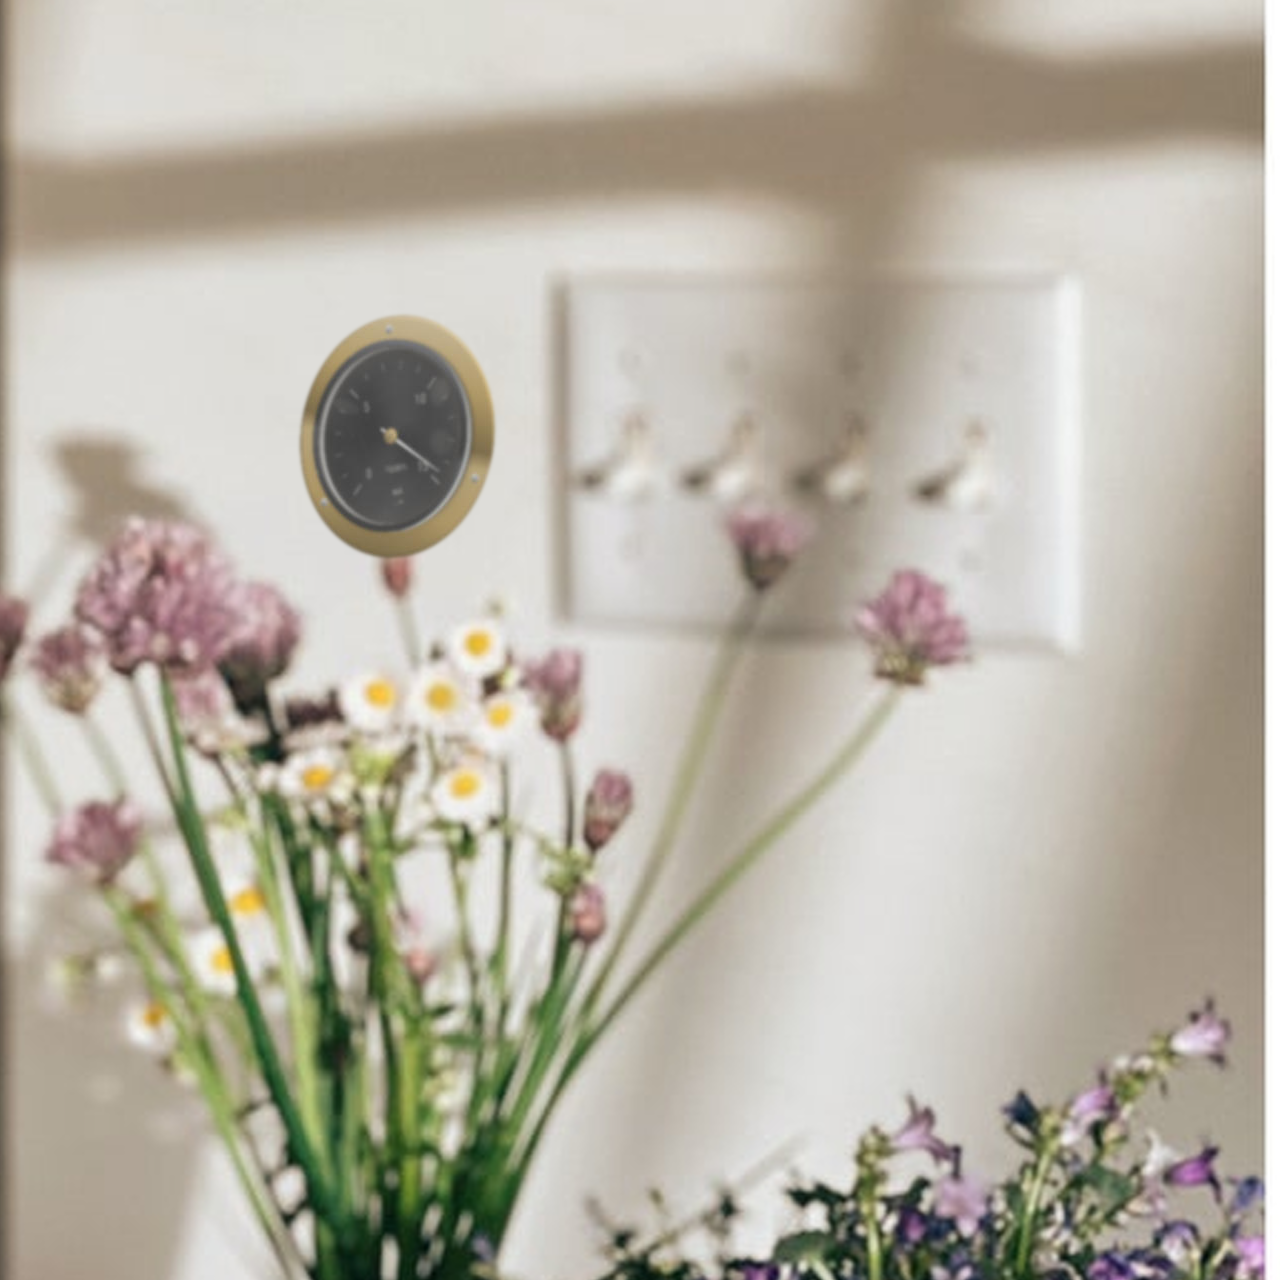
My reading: 14.5,mA
